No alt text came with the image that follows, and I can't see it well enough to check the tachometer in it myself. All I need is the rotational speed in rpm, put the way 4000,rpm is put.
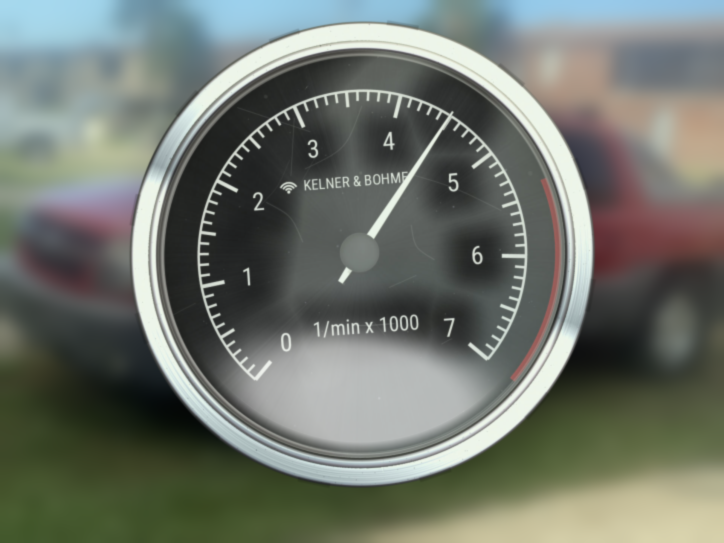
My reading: 4500,rpm
